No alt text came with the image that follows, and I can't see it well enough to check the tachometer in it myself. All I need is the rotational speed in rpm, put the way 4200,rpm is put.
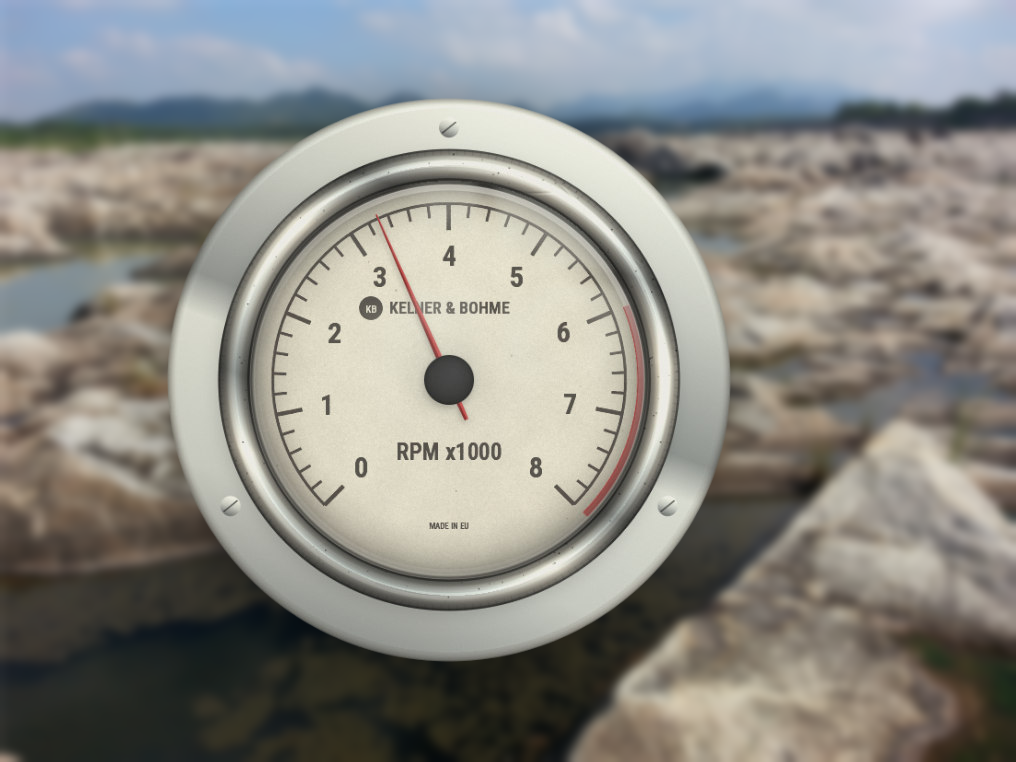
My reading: 3300,rpm
